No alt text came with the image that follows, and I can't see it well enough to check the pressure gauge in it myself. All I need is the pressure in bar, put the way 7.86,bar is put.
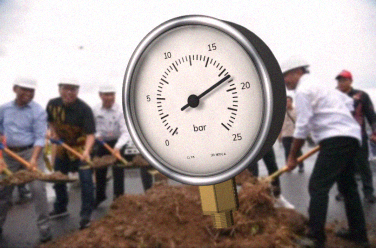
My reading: 18.5,bar
